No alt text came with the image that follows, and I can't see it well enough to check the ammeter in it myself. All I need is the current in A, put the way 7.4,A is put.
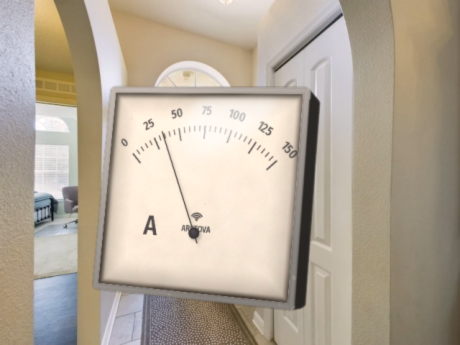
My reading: 35,A
